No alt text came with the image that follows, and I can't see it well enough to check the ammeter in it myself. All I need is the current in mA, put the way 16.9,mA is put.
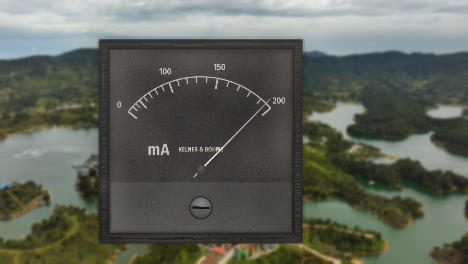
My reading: 195,mA
